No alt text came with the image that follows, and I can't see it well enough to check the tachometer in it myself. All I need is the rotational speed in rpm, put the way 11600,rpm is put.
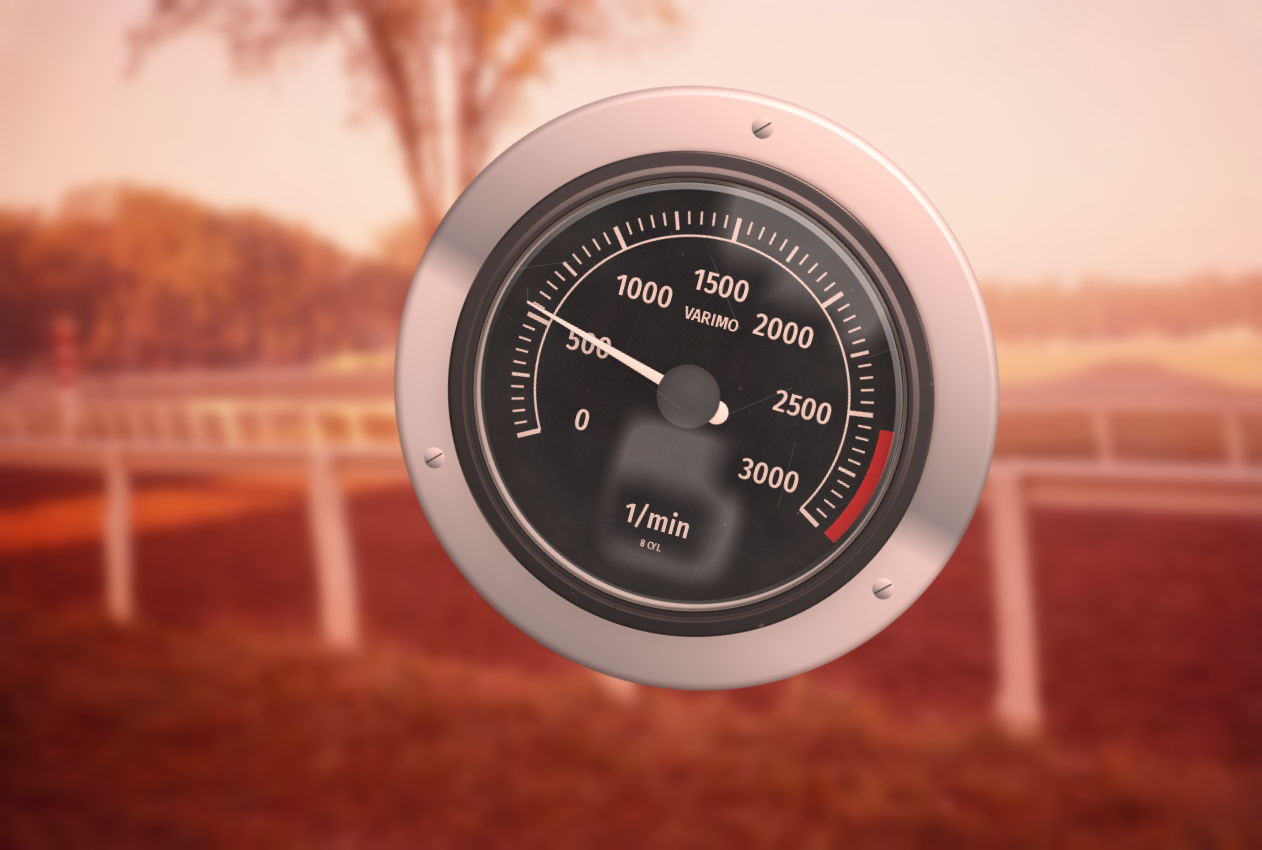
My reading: 550,rpm
